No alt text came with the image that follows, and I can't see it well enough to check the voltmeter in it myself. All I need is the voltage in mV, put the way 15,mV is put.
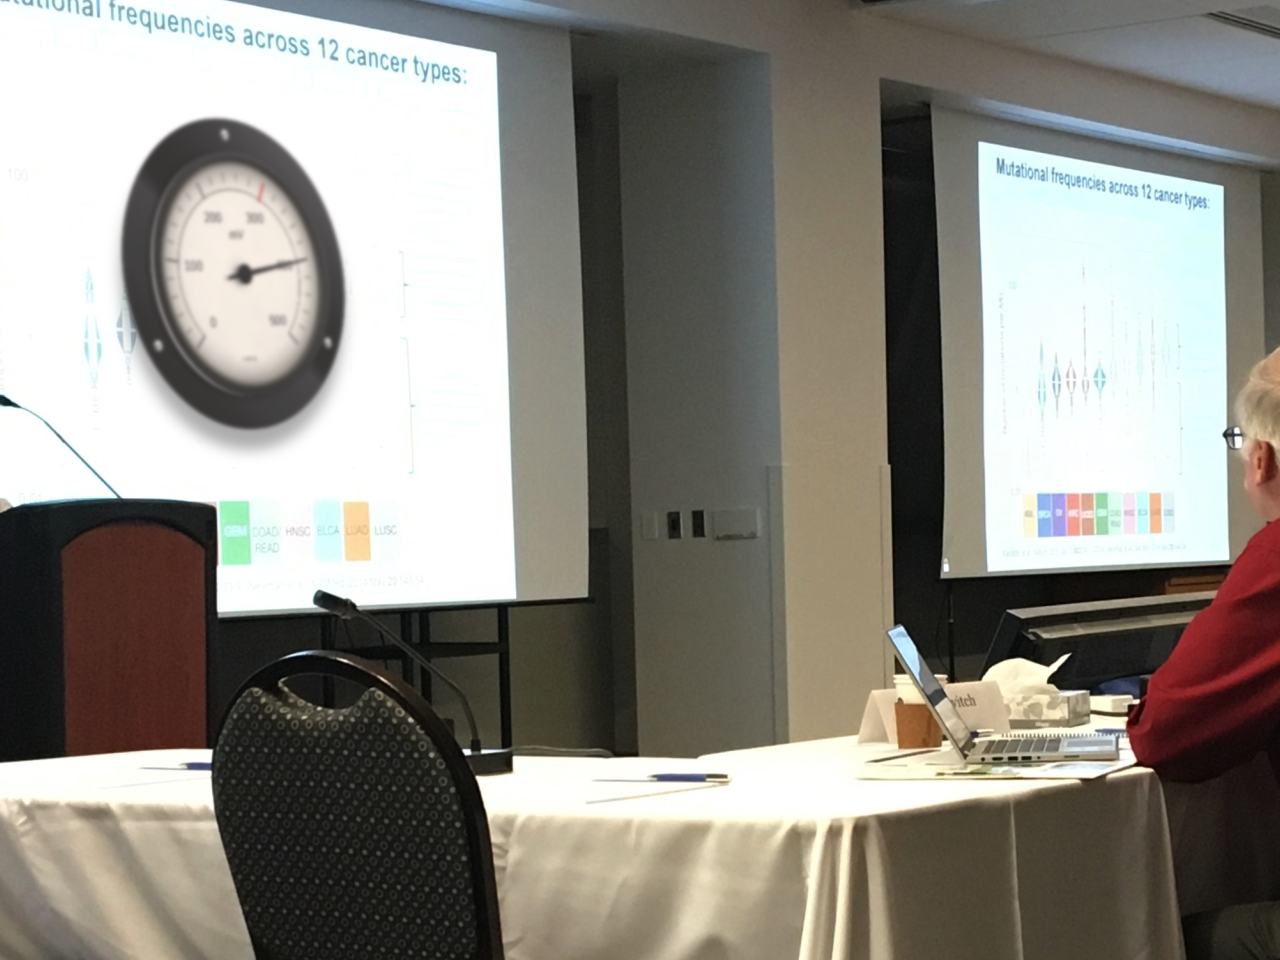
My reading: 400,mV
